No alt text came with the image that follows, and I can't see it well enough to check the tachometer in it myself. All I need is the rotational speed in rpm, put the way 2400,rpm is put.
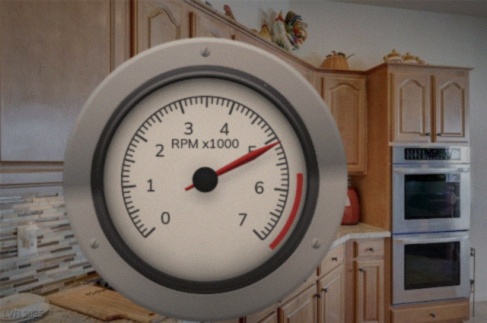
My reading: 5100,rpm
